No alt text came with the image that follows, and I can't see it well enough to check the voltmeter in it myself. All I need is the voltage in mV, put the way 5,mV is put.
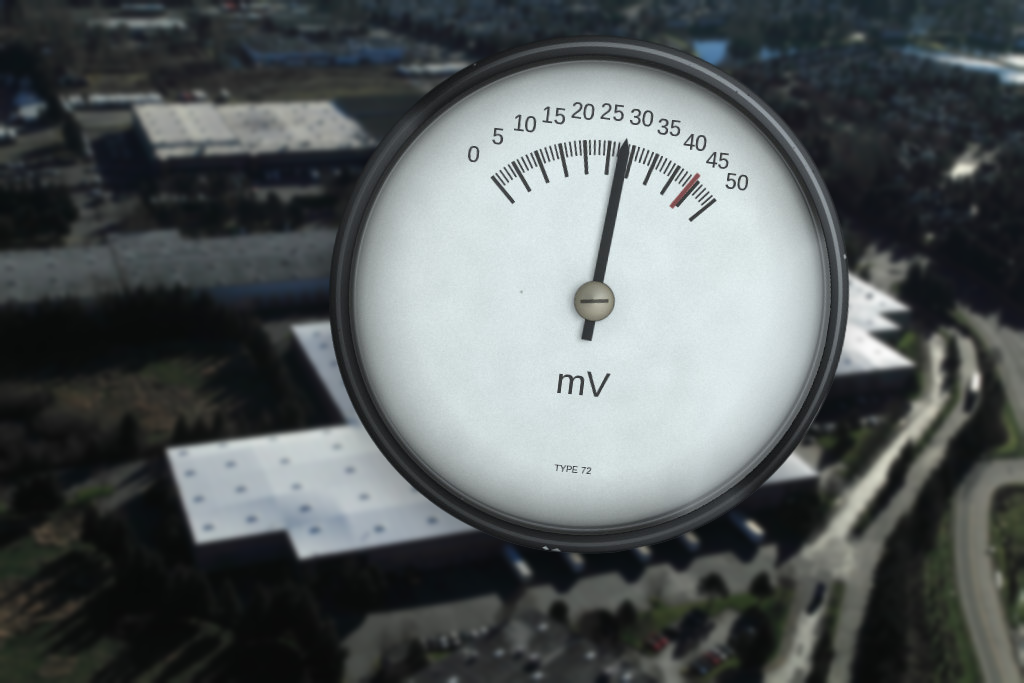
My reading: 28,mV
